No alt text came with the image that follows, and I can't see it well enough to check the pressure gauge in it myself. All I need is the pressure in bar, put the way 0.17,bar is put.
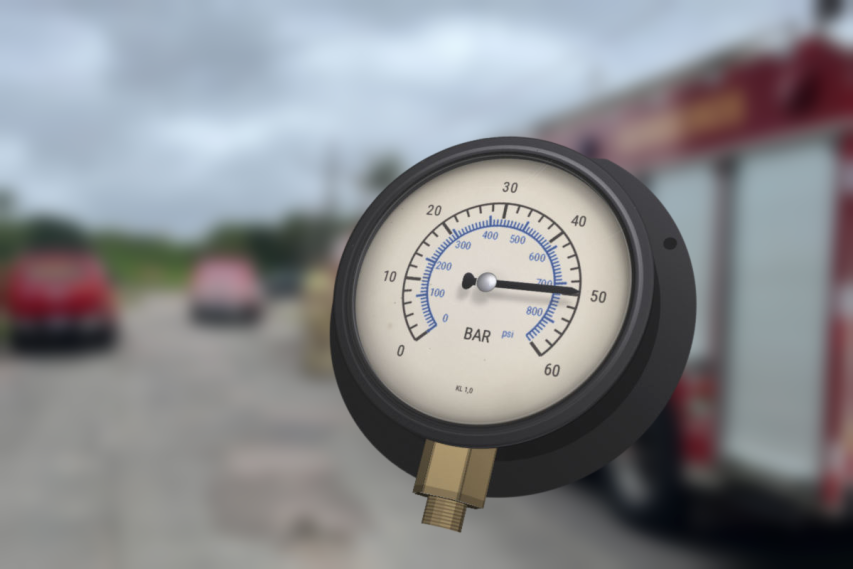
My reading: 50,bar
